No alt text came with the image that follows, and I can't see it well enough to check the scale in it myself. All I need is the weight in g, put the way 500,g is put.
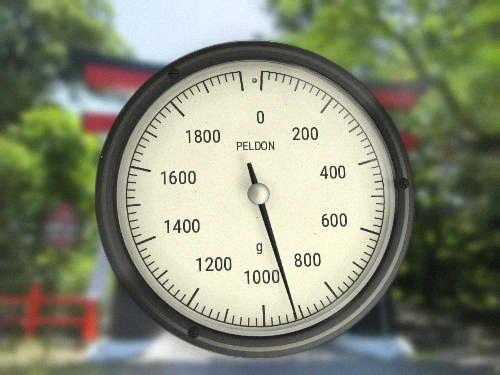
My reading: 920,g
